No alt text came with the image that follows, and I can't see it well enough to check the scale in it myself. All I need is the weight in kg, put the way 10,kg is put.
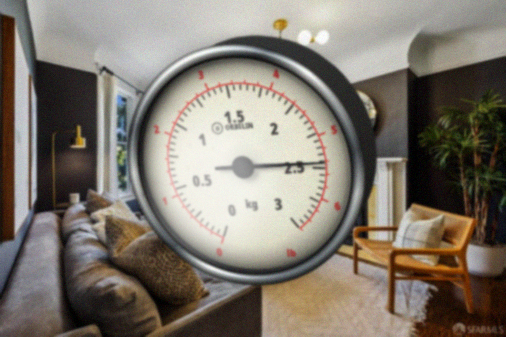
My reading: 2.45,kg
